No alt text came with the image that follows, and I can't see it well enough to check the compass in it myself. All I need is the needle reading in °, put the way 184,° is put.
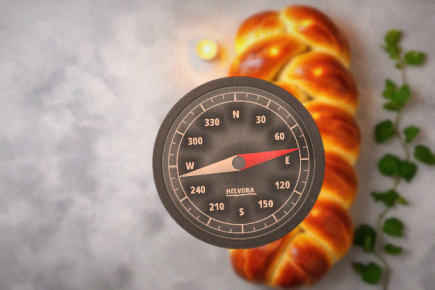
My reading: 80,°
